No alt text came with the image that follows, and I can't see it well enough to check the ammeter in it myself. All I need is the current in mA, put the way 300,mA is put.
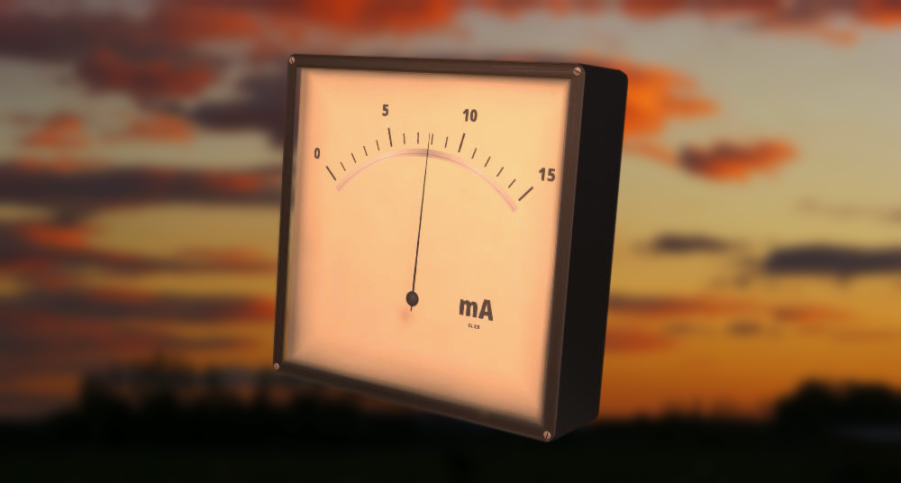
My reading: 8,mA
